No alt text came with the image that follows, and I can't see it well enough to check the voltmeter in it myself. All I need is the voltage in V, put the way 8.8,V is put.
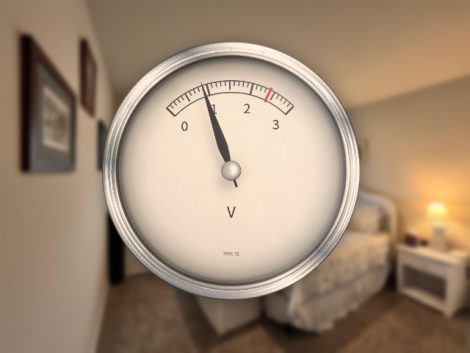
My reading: 0.9,V
